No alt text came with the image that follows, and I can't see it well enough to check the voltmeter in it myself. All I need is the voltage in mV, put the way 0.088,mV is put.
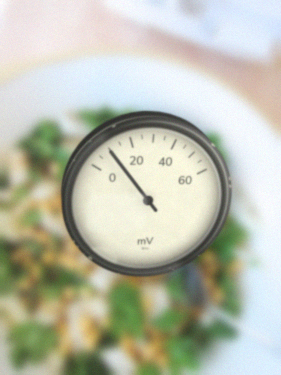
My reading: 10,mV
